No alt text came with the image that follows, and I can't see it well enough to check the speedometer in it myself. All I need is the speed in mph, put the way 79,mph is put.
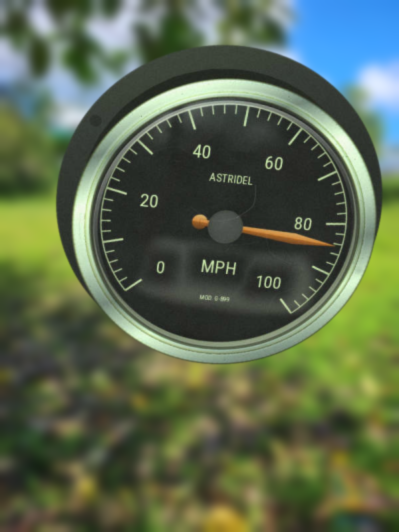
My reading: 84,mph
